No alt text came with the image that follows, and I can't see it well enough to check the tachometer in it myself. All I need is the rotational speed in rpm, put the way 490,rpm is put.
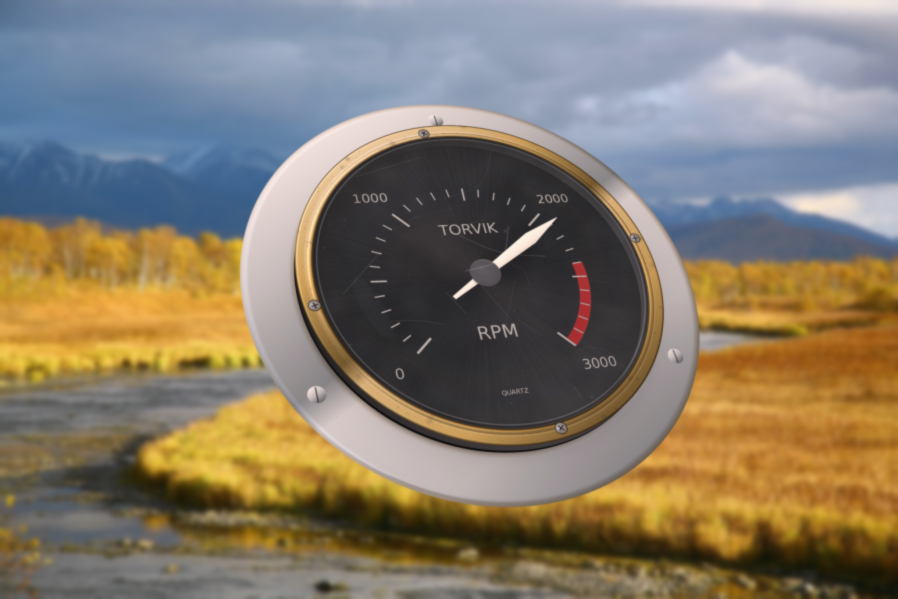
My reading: 2100,rpm
